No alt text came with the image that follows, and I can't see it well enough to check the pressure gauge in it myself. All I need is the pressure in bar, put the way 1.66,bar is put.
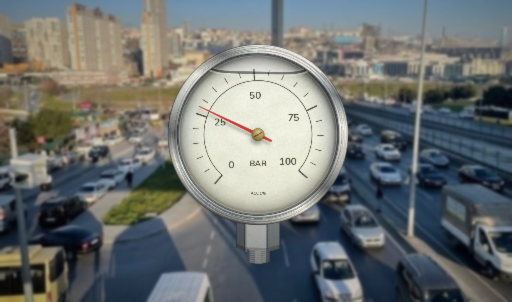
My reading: 27.5,bar
